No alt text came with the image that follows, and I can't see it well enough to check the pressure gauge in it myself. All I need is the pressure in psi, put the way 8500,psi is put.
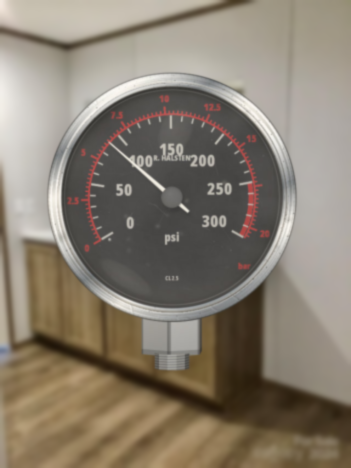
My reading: 90,psi
